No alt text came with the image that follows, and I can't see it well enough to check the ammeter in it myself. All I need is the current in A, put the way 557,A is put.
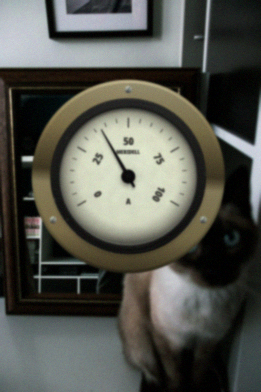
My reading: 37.5,A
